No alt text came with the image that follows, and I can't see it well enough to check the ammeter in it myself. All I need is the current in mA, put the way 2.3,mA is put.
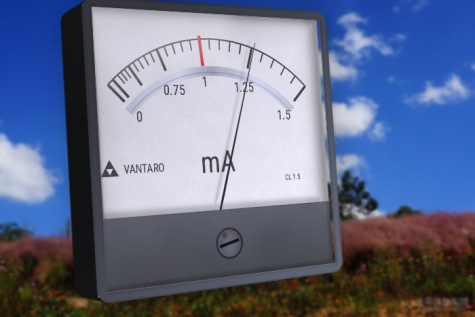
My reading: 1.25,mA
